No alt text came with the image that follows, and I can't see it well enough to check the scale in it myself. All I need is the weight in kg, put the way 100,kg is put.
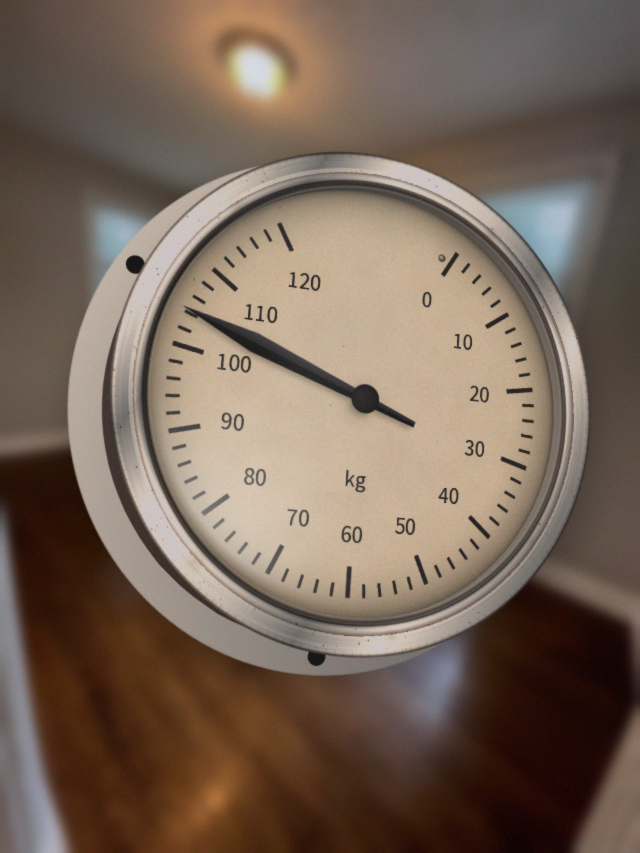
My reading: 104,kg
